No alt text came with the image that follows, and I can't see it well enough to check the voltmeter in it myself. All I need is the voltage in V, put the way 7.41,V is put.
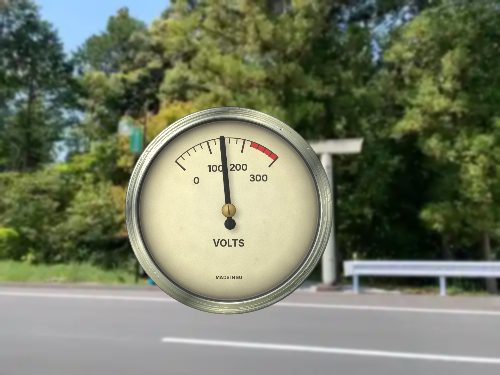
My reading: 140,V
